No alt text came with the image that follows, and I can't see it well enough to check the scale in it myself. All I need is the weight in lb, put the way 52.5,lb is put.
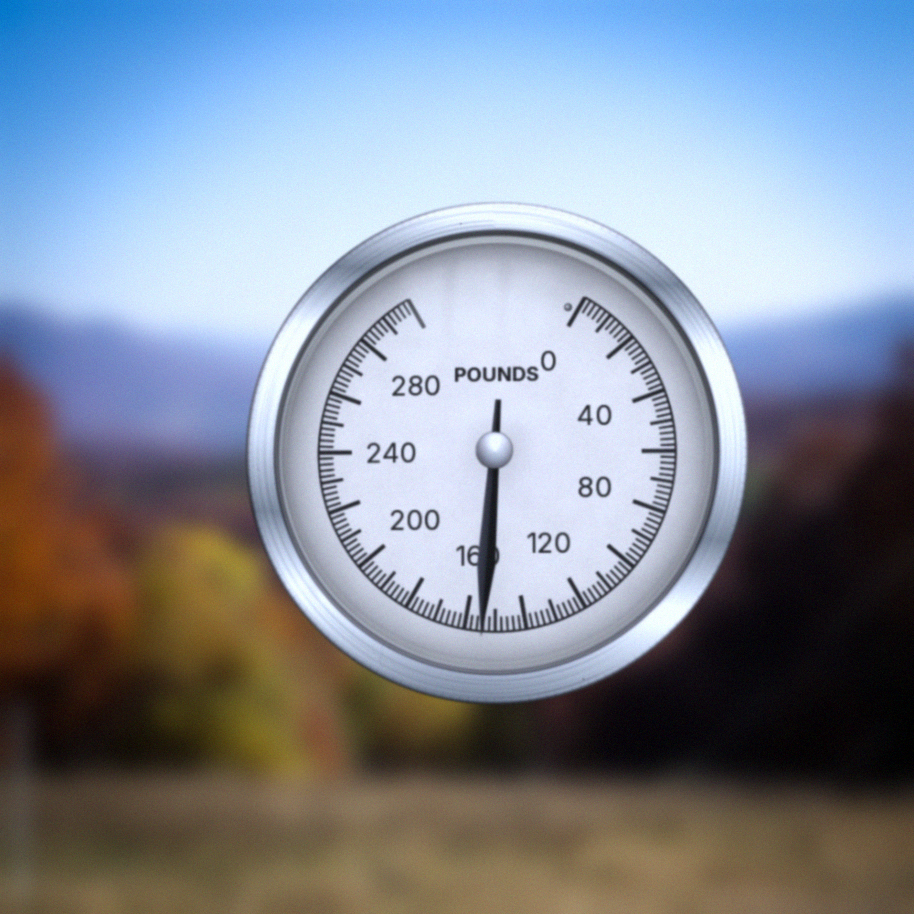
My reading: 154,lb
